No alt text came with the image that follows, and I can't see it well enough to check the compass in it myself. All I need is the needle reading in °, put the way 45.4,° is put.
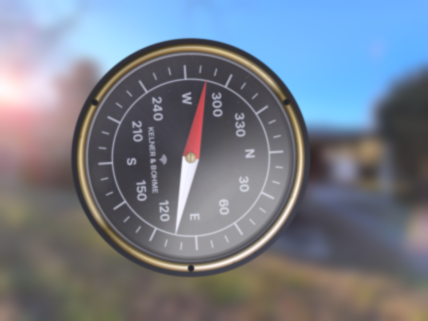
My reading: 285,°
